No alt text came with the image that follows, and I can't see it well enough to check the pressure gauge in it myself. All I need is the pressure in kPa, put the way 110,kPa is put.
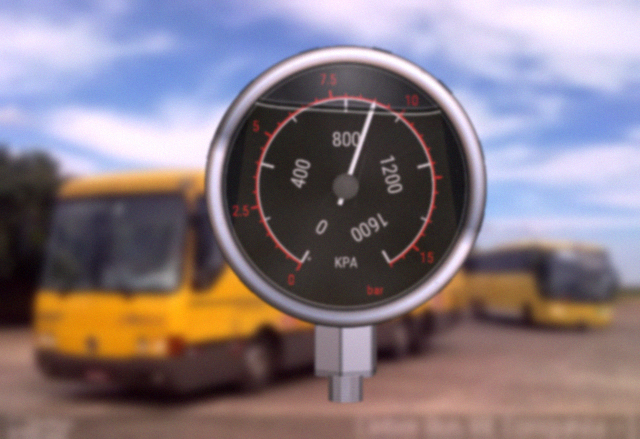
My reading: 900,kPa
